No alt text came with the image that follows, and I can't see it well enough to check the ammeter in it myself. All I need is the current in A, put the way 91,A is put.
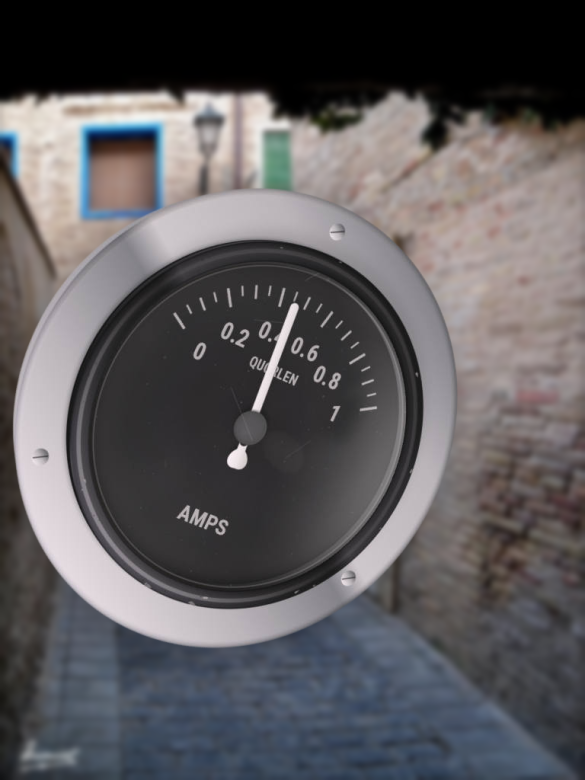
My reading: 0.45,A
